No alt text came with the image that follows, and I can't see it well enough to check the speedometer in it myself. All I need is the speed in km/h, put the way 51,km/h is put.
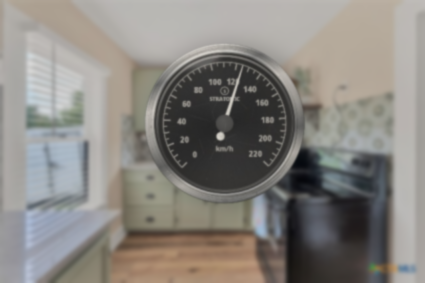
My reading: 125,km/h
